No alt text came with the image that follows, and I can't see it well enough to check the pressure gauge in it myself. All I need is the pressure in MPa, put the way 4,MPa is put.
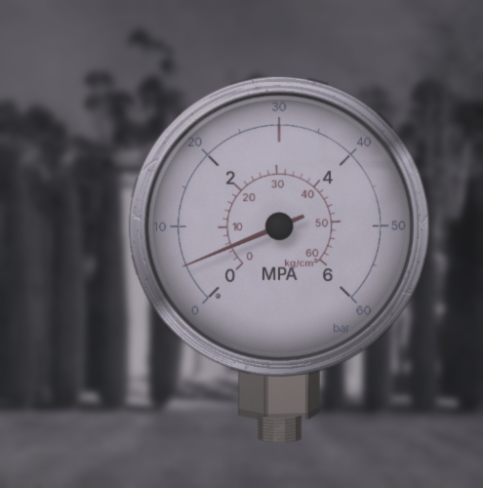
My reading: 0.5,MPa
